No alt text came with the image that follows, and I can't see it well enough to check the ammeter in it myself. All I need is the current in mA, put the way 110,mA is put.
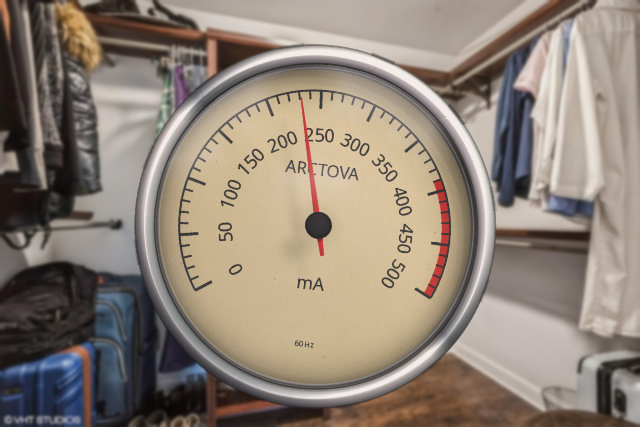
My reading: 230,mA
